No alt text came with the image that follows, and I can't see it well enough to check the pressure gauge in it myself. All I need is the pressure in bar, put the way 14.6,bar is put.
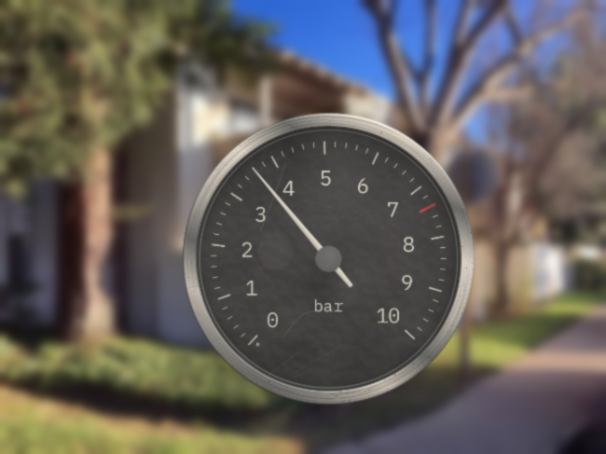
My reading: 3.6,bar
